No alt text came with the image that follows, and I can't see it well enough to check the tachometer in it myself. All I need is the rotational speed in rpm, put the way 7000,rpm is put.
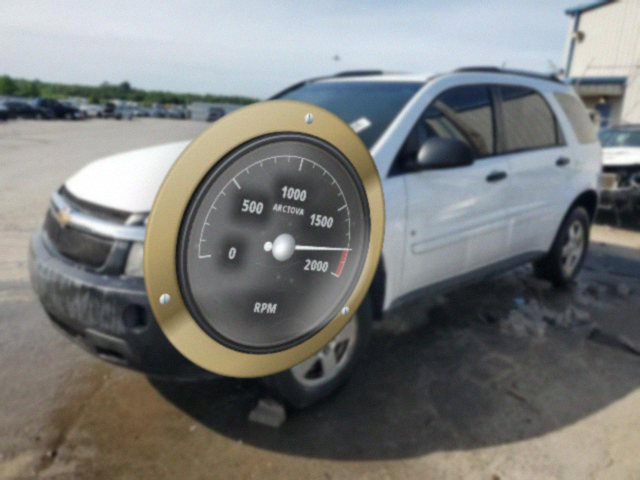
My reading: 1800,rpm
